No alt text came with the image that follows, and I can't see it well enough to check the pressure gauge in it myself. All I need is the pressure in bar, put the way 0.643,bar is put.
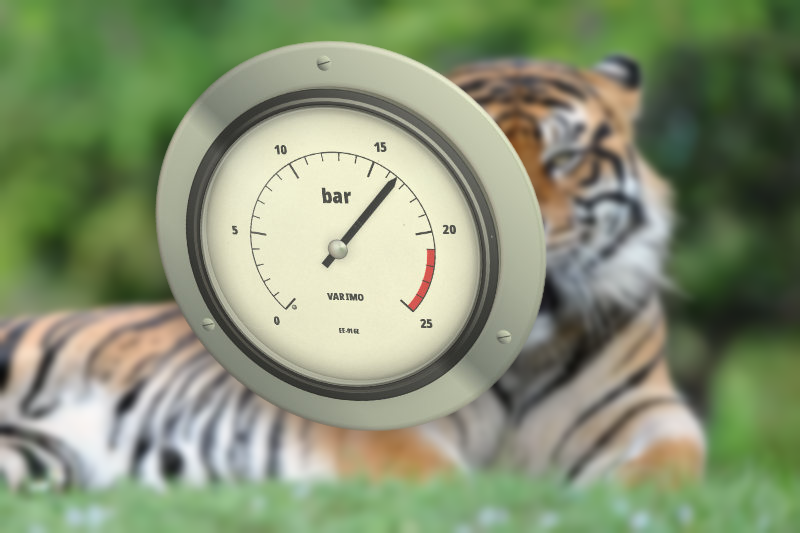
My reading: 16.5,bar
